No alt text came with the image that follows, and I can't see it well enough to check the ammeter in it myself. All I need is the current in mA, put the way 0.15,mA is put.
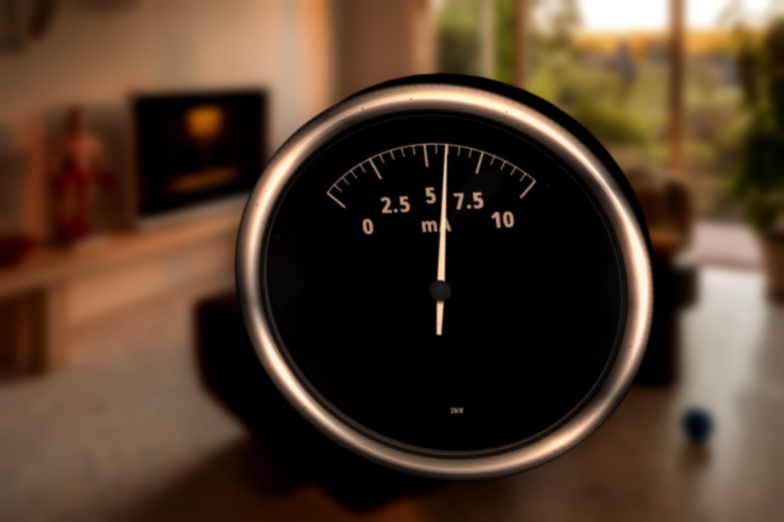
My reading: 6,mA
